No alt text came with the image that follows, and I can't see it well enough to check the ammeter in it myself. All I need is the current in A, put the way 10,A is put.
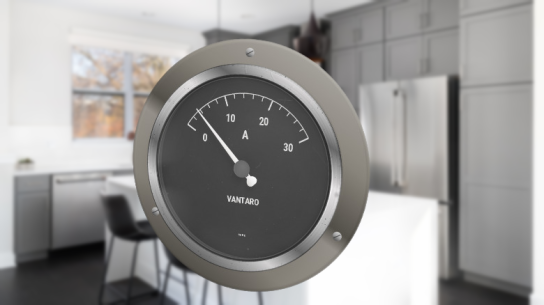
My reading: 4,A
